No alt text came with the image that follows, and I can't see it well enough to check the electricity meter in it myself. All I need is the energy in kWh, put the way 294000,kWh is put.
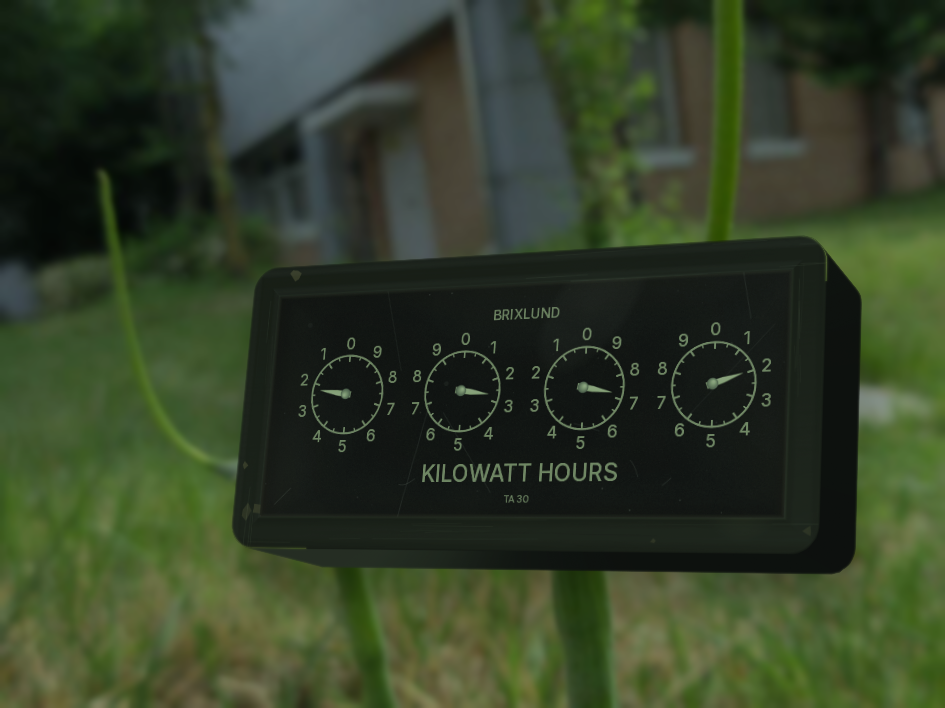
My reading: 2272,kWh
